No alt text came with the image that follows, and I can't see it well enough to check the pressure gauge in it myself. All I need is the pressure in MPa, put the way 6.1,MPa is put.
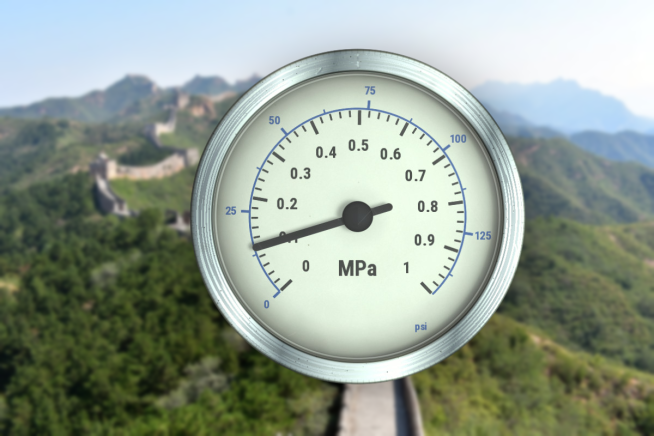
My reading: 0.1,MPa
